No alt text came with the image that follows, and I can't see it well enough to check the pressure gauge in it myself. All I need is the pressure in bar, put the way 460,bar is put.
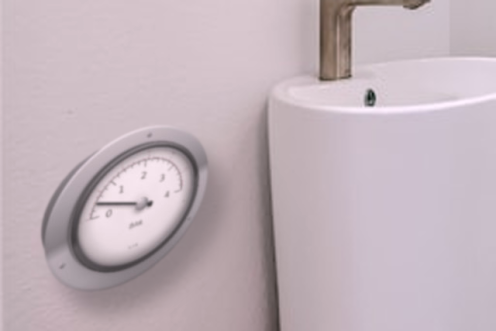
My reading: 0.4,bar
